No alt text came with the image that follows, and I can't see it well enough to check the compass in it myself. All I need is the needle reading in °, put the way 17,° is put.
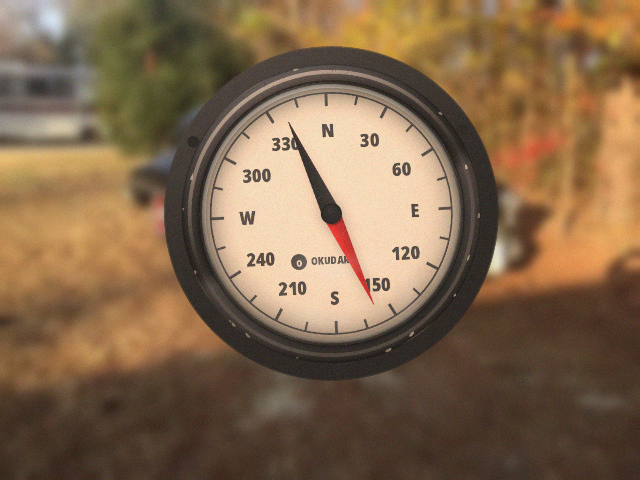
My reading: 157.5,°
